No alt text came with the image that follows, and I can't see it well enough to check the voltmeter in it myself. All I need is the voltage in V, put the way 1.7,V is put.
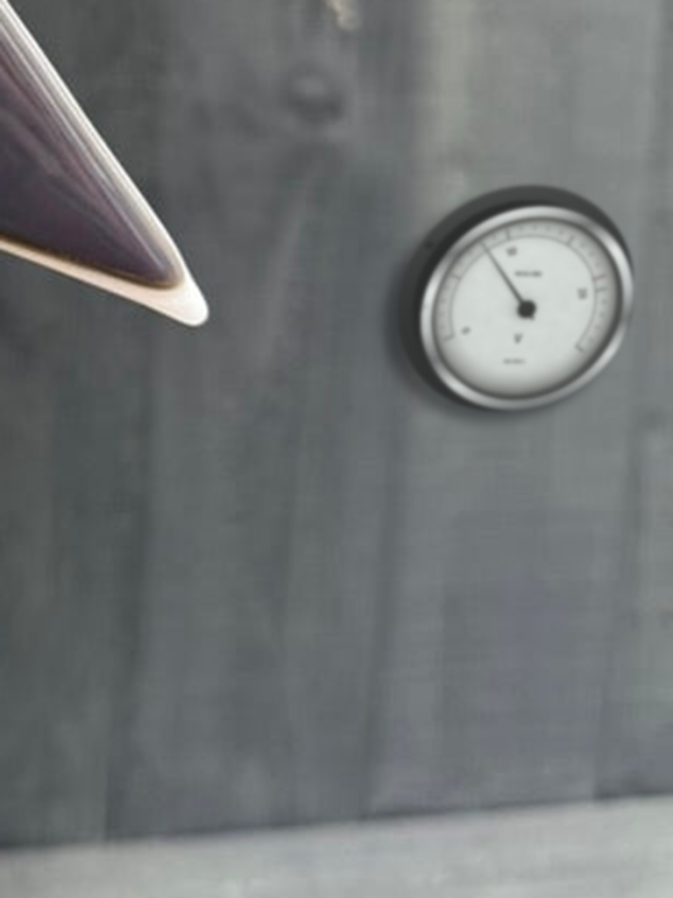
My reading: 8,V
